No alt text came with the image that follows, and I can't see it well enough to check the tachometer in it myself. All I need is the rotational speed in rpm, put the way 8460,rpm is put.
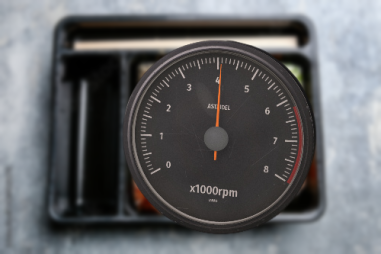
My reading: 4100,rpm
